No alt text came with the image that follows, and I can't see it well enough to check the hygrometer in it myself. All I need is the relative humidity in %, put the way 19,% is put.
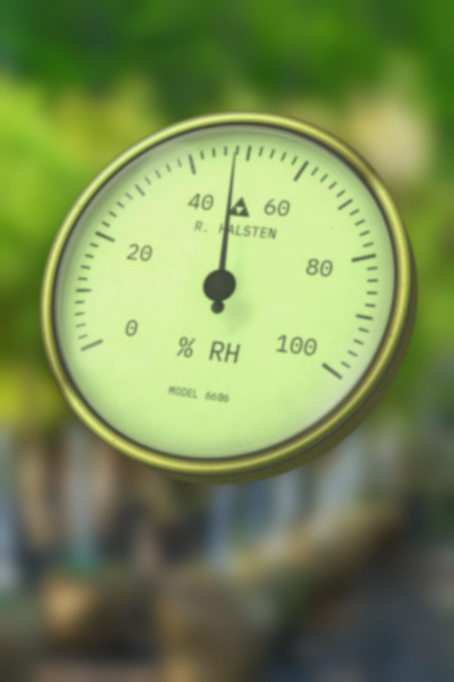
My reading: 48,%
